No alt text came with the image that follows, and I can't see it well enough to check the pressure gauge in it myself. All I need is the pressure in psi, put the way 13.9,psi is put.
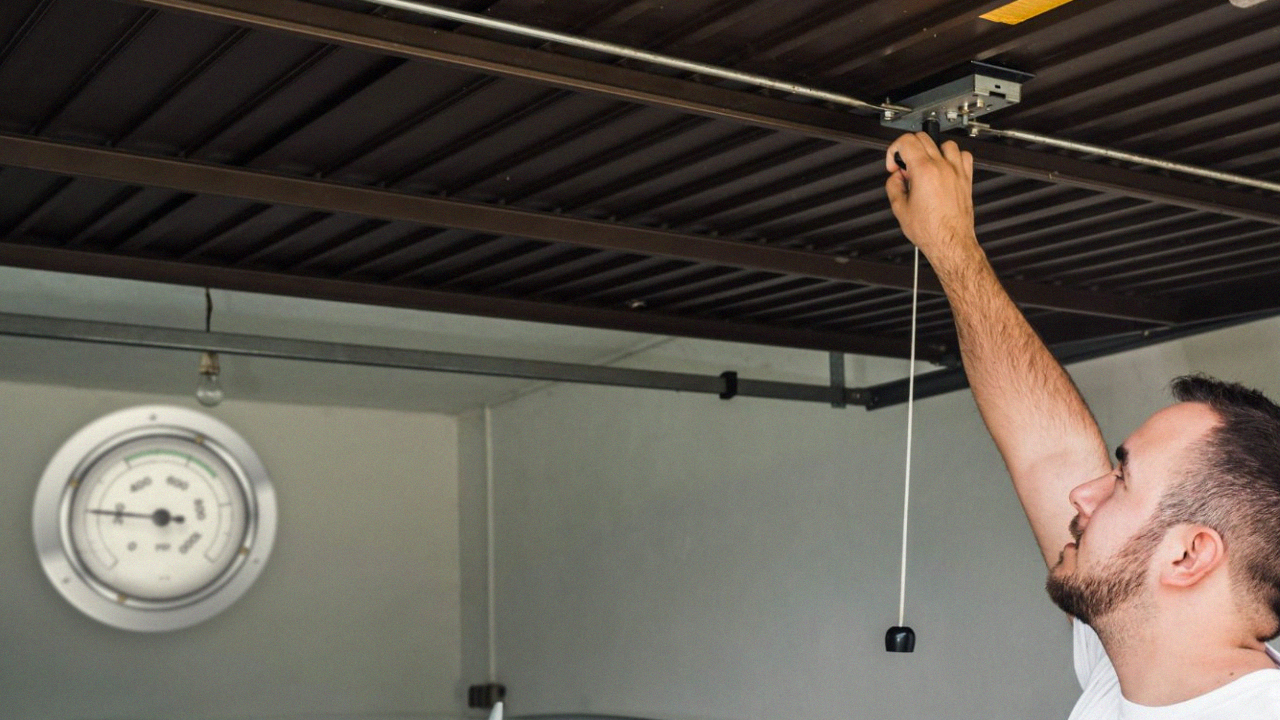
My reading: 200,psi
